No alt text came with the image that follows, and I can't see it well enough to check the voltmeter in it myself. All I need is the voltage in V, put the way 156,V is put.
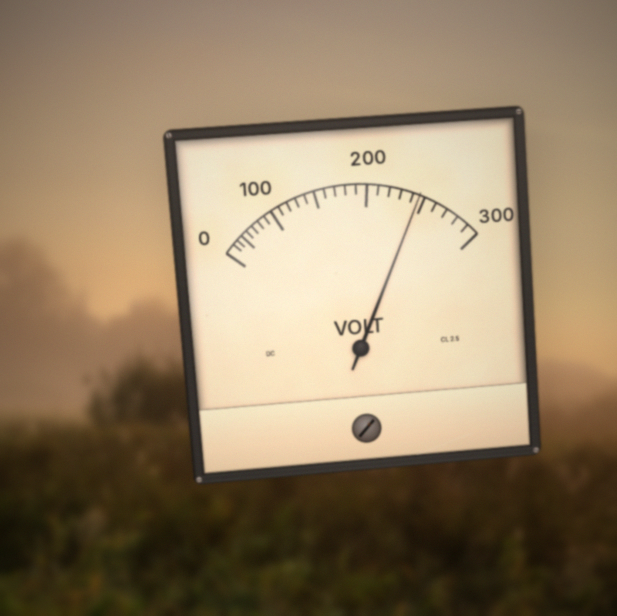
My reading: 245,V
